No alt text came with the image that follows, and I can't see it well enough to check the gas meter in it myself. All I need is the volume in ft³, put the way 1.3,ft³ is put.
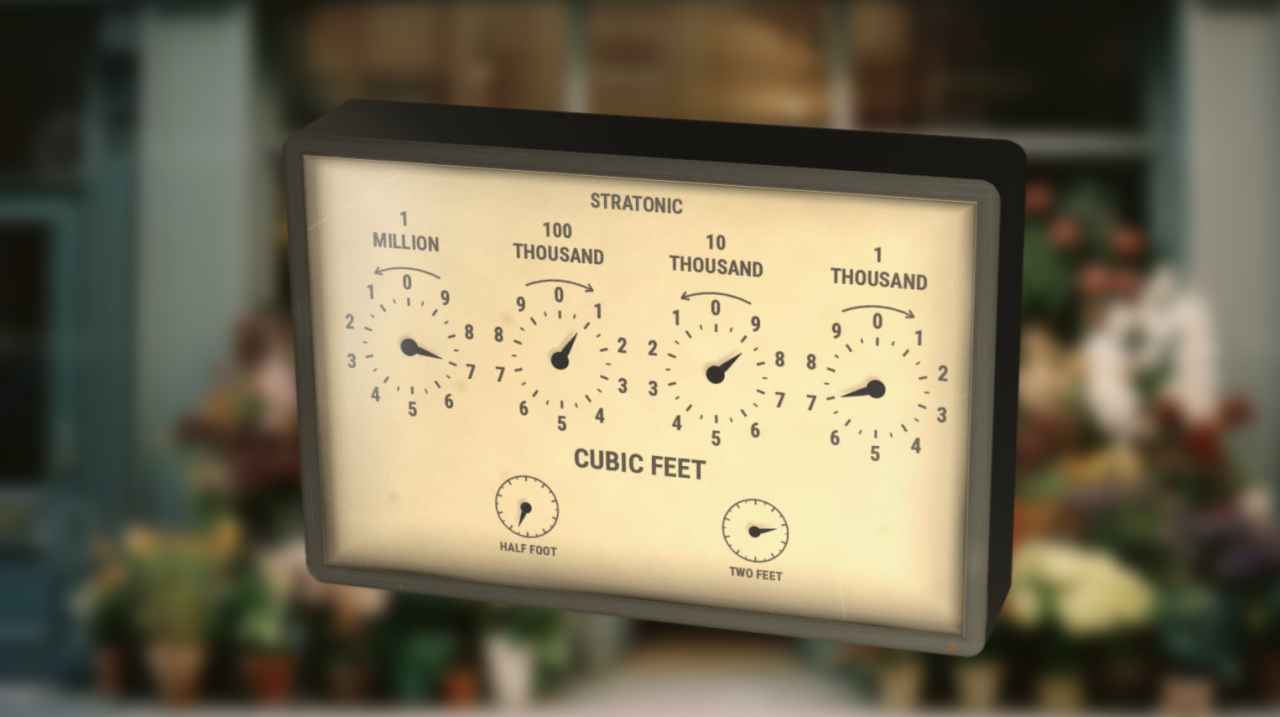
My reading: 708700,ft³
